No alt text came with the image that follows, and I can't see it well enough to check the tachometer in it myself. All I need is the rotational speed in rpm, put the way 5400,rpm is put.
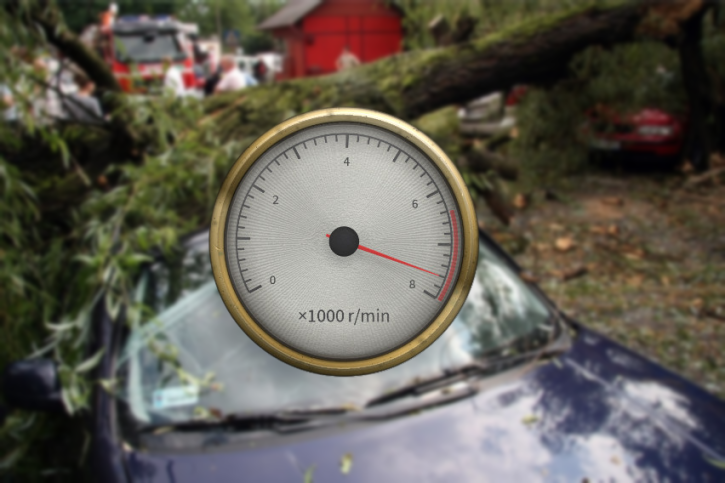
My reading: 7600,rpm
